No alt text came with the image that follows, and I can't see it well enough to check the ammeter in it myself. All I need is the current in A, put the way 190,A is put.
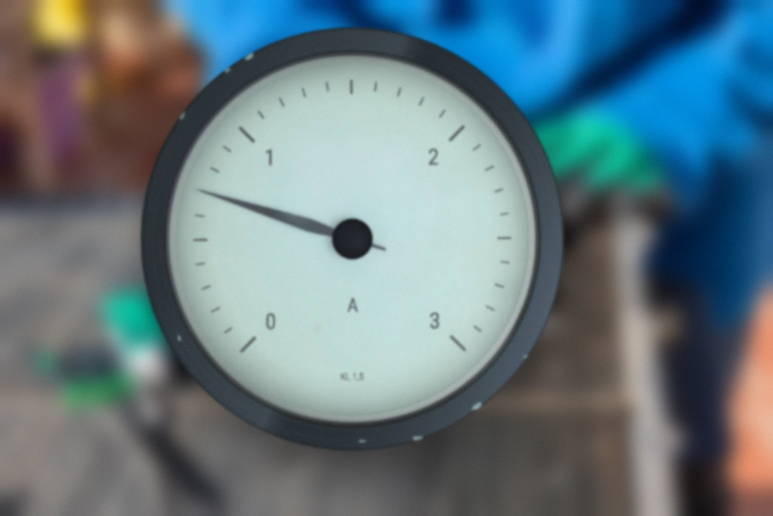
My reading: 0.7,A
